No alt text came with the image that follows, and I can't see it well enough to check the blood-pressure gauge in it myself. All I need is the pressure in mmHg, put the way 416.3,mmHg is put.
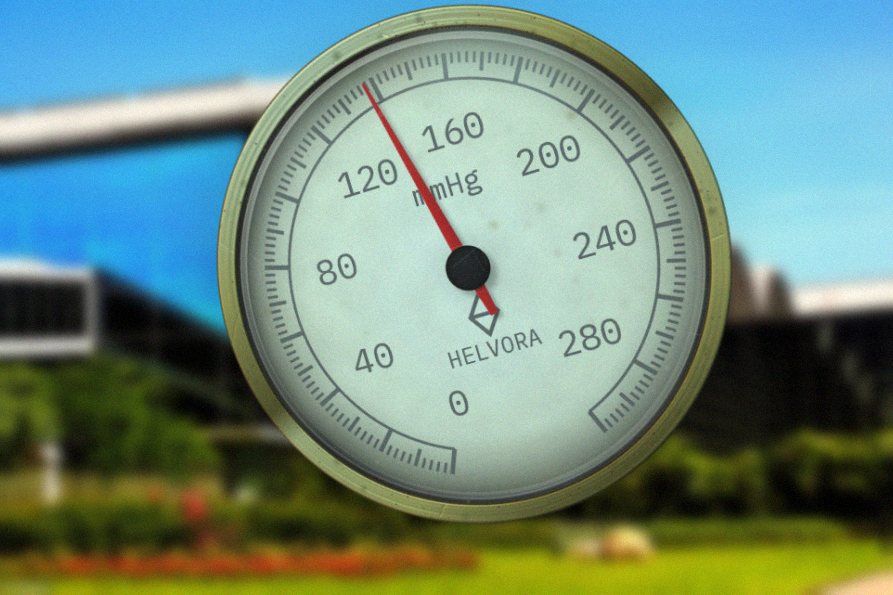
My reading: 138,mmHg
